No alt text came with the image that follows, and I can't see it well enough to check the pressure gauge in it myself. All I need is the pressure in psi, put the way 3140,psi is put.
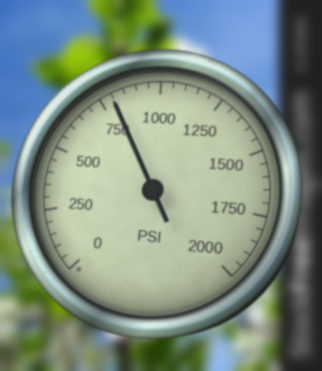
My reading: 800,psi
